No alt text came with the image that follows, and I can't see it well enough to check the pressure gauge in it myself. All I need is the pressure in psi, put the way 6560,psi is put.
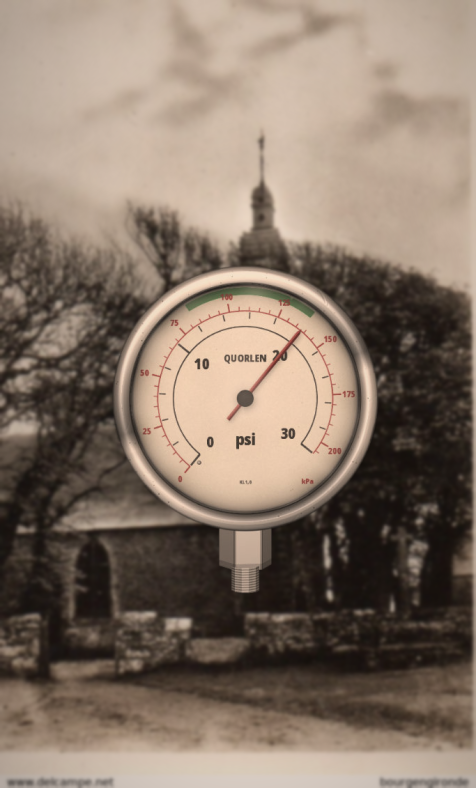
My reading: 20,psi
